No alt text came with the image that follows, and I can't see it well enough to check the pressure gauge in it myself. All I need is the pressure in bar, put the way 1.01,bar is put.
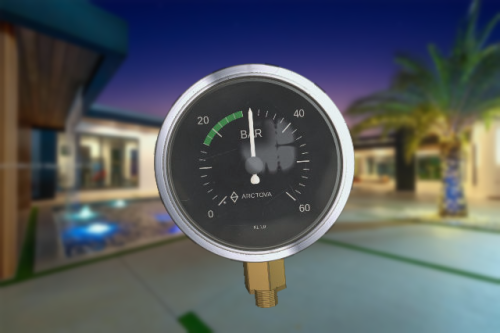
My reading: 30,bar
